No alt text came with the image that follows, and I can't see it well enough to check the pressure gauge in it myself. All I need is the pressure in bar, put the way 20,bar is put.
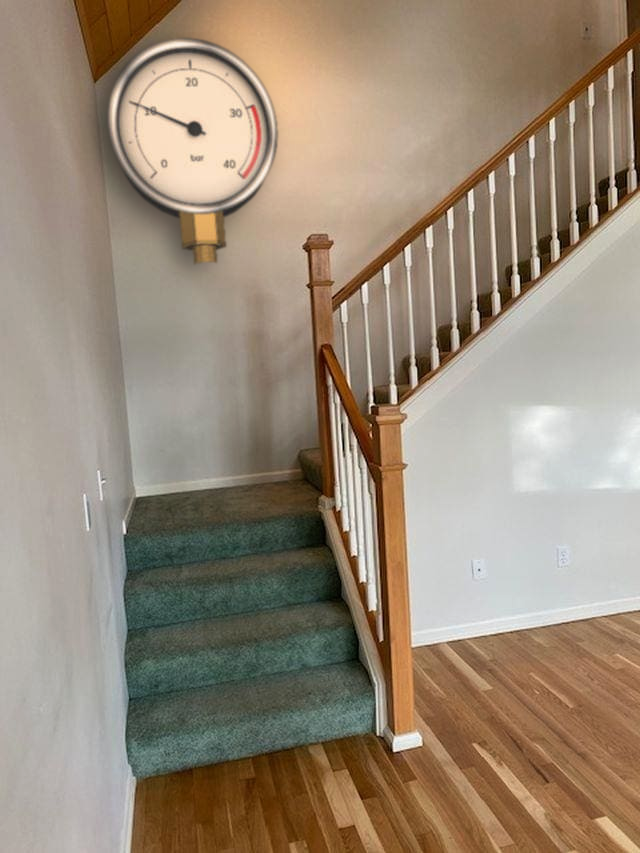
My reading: 10,bar
